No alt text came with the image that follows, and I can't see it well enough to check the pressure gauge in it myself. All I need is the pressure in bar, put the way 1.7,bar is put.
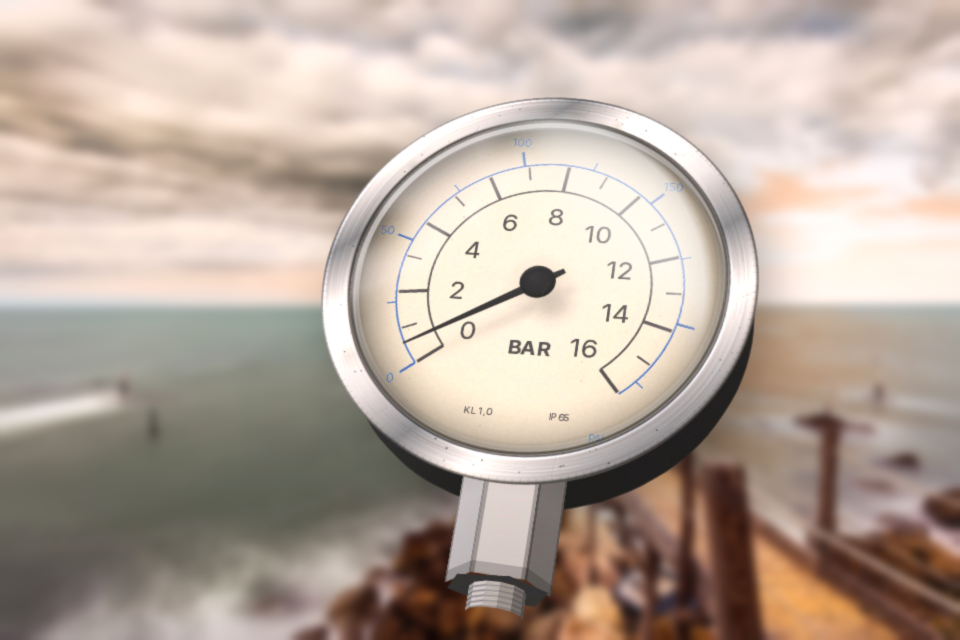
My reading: 0.5,bar
